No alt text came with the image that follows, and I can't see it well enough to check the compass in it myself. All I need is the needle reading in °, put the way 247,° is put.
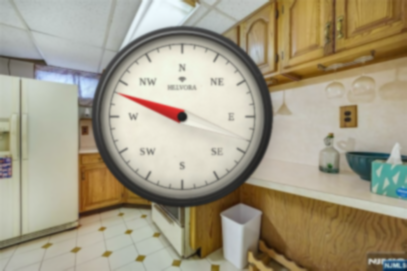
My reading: 290,°
